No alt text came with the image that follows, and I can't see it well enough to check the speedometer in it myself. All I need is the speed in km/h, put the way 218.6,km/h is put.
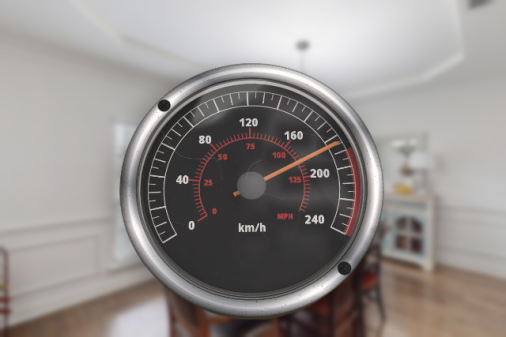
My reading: 185,km/h
